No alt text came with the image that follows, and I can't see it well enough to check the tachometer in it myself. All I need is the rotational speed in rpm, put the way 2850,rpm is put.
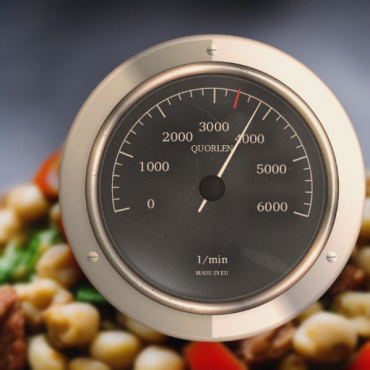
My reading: 3800,rpm
